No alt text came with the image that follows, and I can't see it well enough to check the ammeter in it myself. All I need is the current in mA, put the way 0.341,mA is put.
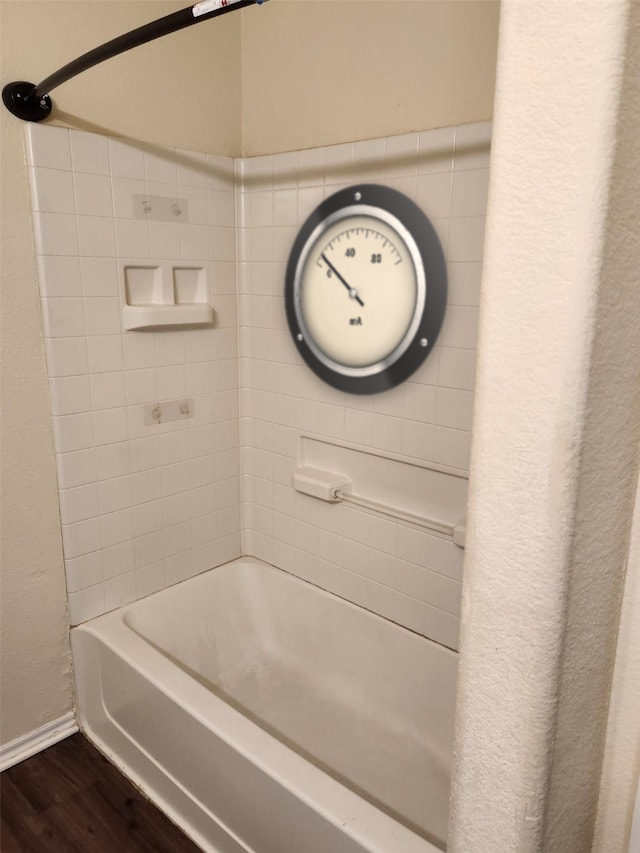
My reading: 10,mA
